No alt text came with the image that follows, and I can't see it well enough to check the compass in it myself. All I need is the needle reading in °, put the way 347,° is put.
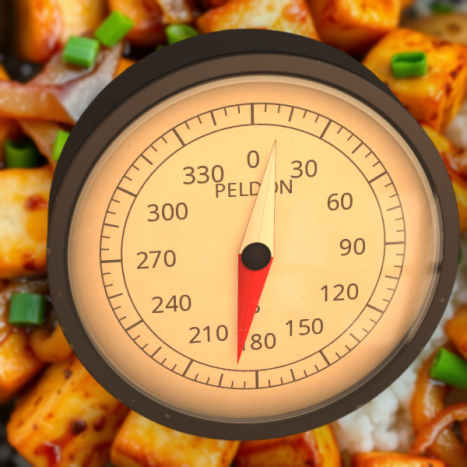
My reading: 190,°
